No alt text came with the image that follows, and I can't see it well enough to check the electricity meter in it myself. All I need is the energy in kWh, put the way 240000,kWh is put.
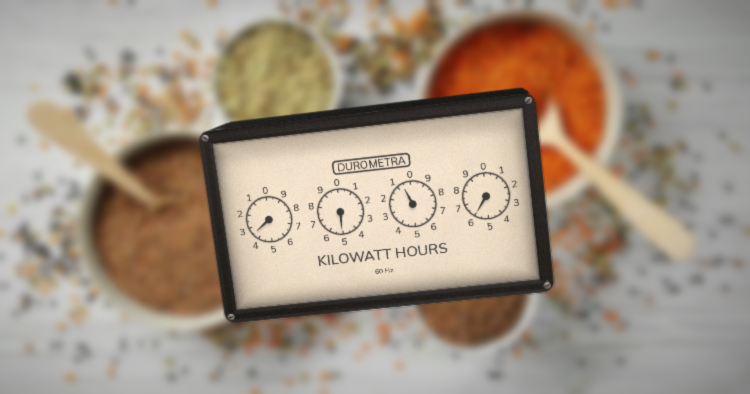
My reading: 3506,kWh
